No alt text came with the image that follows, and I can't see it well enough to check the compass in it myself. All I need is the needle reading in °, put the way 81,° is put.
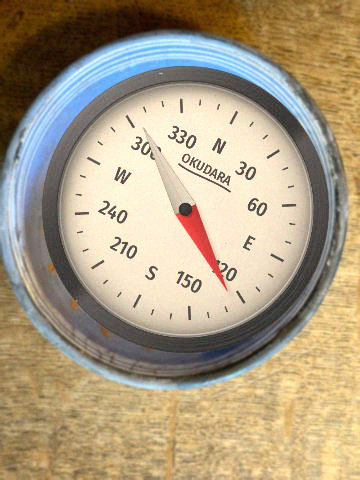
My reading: 125,°
